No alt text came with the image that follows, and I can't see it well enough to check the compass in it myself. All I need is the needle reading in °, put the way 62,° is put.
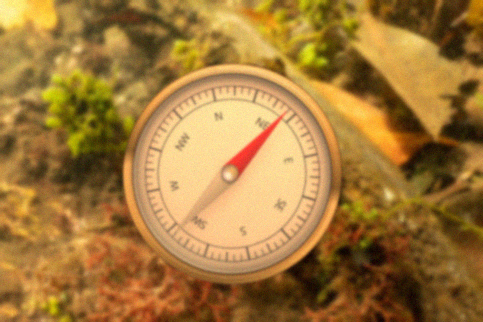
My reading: 55,°
